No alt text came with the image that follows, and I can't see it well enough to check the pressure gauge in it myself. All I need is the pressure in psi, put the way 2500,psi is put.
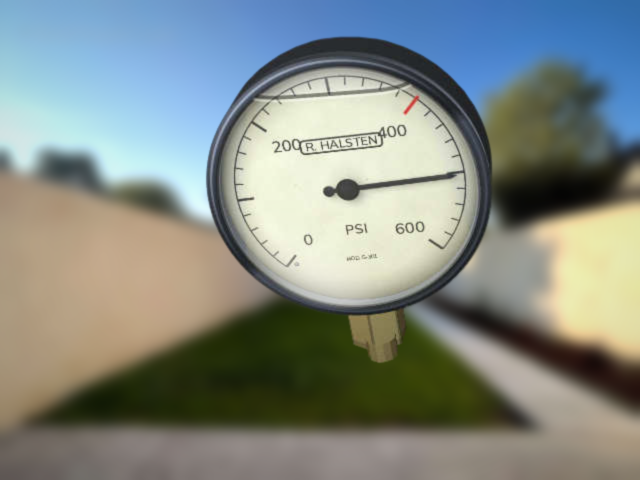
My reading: 500,psi
